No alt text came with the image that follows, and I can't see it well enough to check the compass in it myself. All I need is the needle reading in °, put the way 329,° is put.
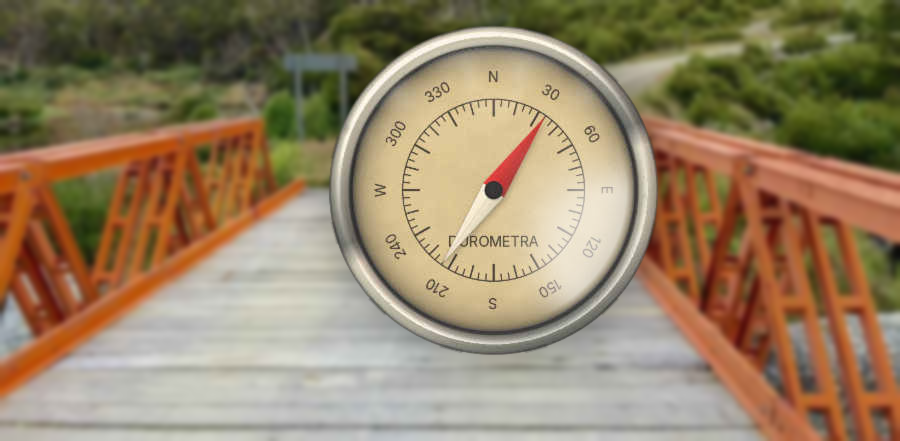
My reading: 35,°
